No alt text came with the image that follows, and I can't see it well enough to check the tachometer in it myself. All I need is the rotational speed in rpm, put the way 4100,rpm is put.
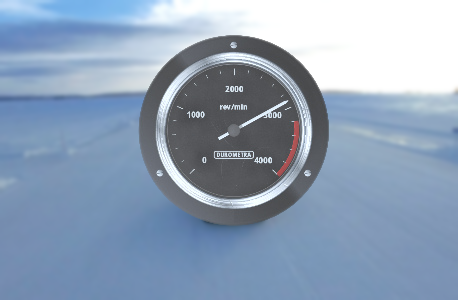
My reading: 2900,rpm
